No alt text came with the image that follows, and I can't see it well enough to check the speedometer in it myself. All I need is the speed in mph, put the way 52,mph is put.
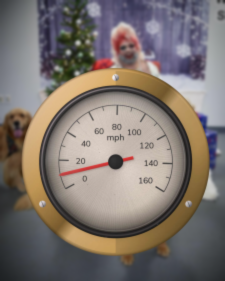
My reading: 10,mph
